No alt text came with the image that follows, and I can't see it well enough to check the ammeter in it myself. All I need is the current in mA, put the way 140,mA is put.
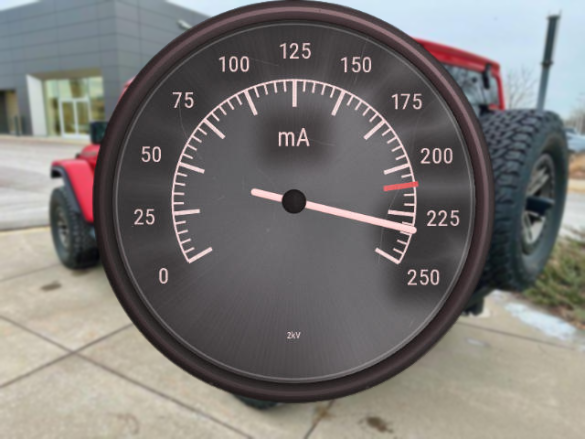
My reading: 232.5,mA
